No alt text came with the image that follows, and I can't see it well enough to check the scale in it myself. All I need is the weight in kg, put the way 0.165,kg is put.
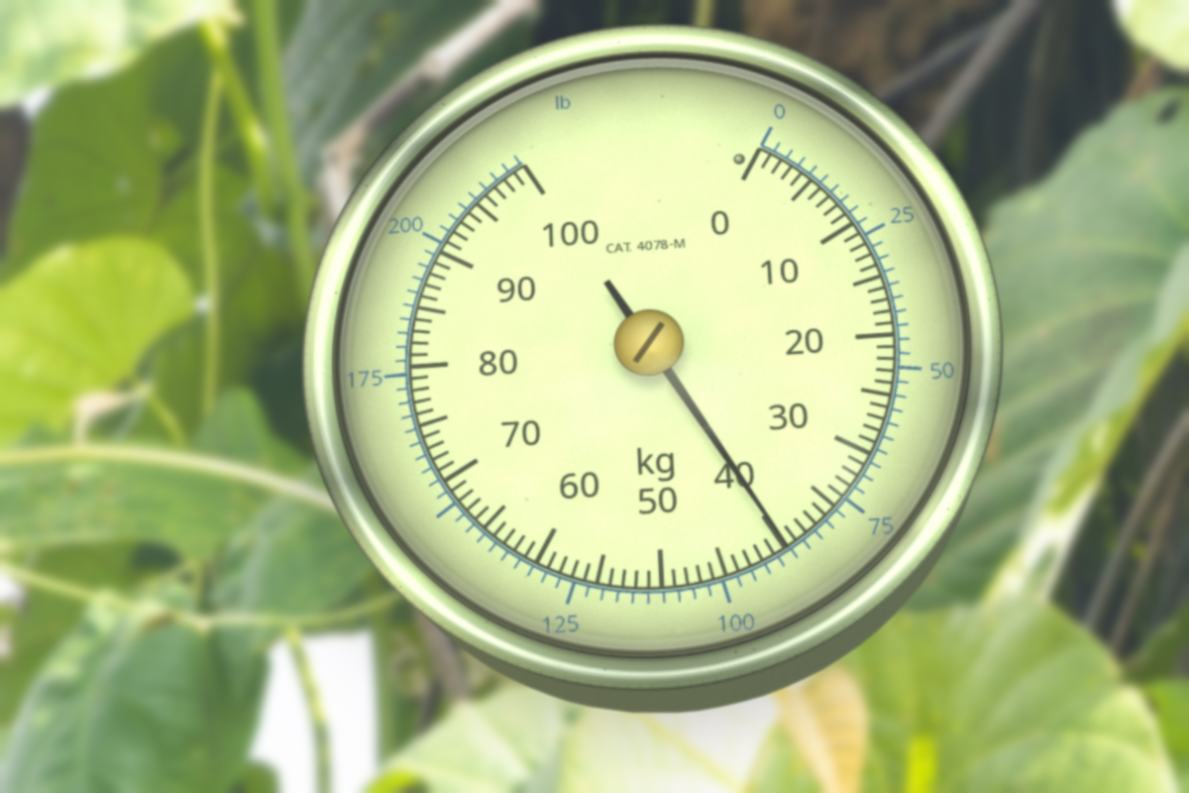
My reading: 40,kg
